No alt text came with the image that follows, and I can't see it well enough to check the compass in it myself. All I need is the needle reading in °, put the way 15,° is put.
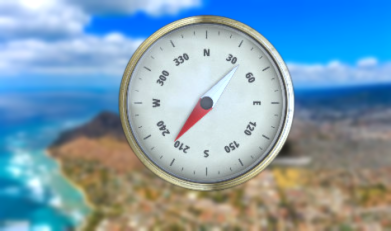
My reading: 220,°
